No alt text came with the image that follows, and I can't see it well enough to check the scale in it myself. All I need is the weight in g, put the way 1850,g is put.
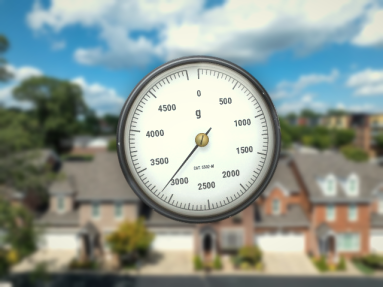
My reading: 3150,g
